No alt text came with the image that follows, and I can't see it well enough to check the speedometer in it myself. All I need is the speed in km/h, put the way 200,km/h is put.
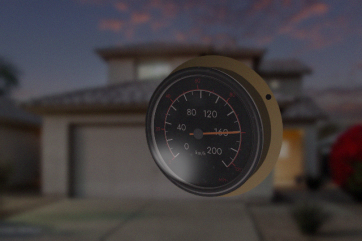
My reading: 160,km/h
